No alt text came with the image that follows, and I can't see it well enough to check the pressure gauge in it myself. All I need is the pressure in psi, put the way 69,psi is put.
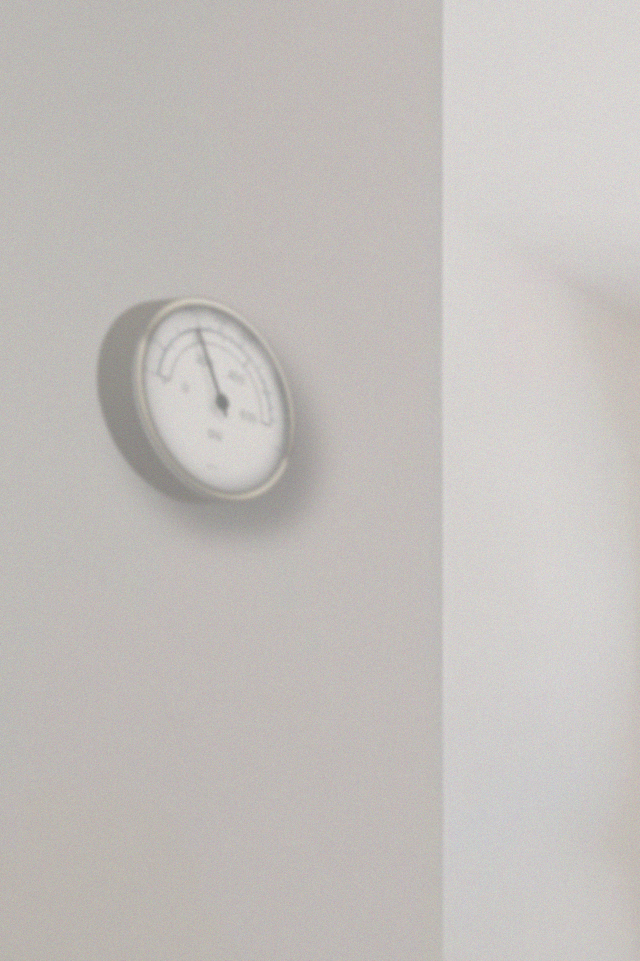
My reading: 200,psi
